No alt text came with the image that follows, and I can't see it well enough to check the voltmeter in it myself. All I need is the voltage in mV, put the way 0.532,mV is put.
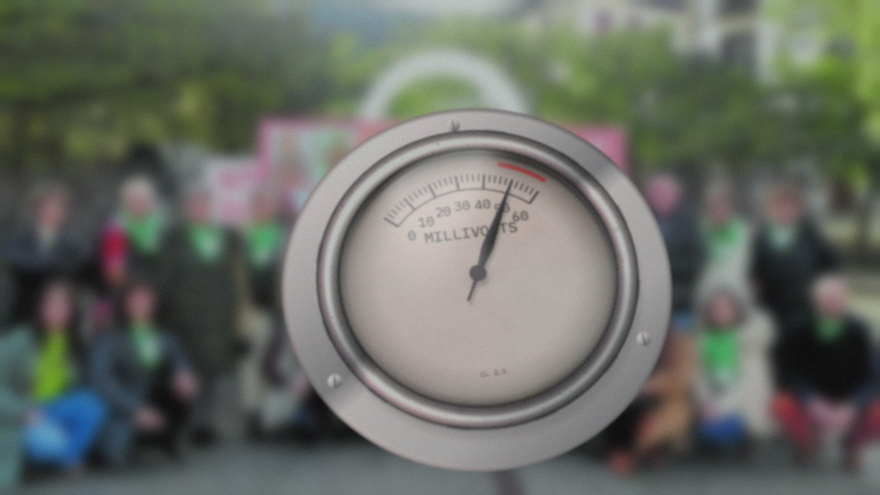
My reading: 50,mV
